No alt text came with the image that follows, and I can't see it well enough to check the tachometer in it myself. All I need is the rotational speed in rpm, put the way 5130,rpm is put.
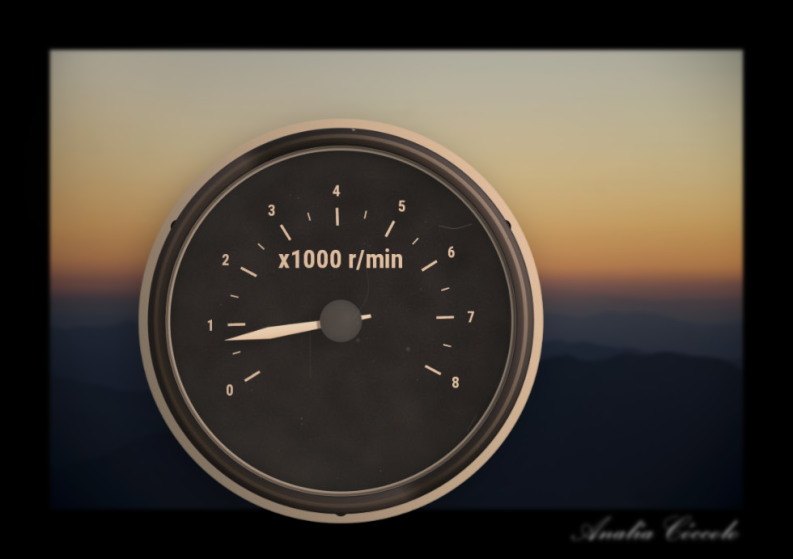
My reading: 750,rpm
